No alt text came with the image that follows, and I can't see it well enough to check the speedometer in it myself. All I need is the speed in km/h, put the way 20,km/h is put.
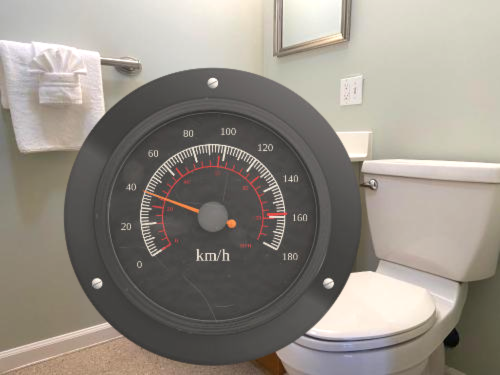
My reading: 40,km/h
